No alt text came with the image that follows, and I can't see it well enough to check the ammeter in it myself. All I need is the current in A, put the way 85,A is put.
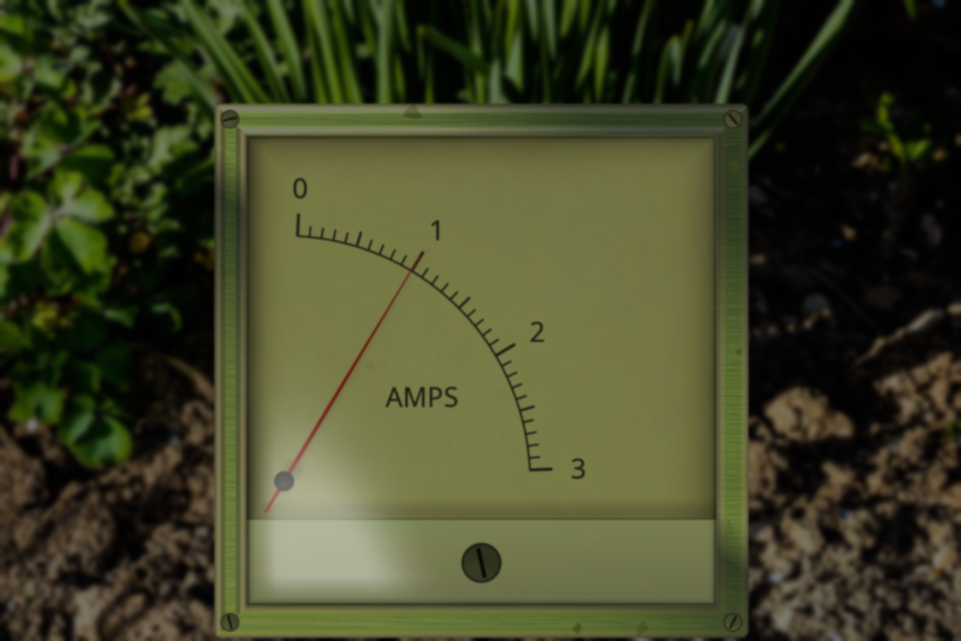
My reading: 1,A
